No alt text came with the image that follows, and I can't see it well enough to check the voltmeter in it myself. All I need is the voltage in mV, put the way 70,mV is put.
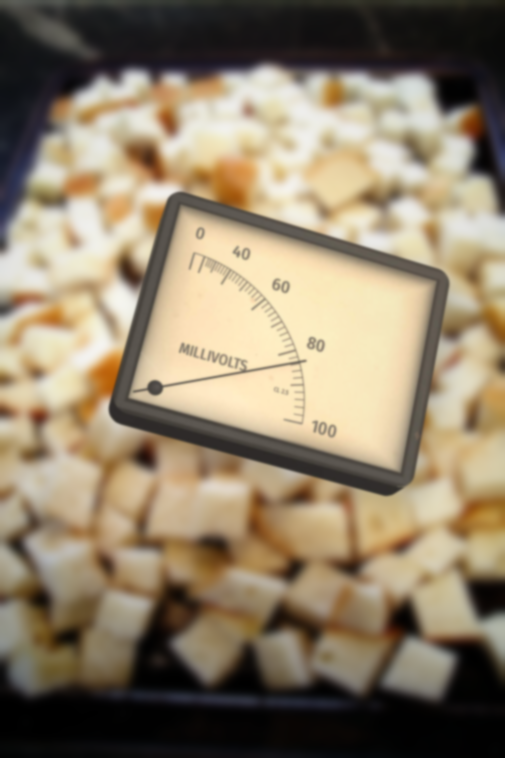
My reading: 84,mV
